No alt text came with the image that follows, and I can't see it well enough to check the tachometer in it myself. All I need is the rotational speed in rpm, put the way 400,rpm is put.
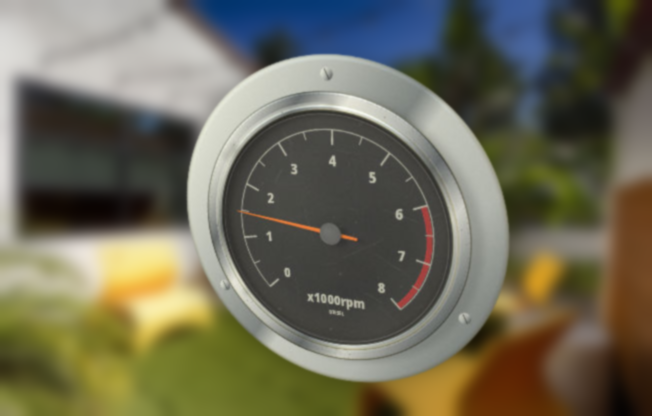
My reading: 1500,rpm
